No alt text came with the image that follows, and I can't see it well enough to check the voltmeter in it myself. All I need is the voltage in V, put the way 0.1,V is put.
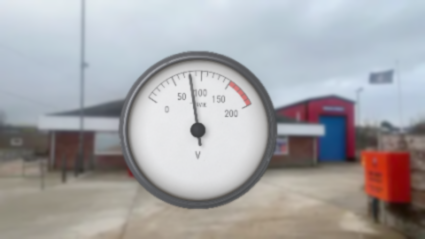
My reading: 80,V
